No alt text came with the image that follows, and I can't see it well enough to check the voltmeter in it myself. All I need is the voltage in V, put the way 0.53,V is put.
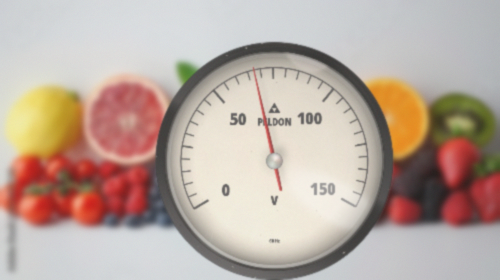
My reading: 67.5,V
